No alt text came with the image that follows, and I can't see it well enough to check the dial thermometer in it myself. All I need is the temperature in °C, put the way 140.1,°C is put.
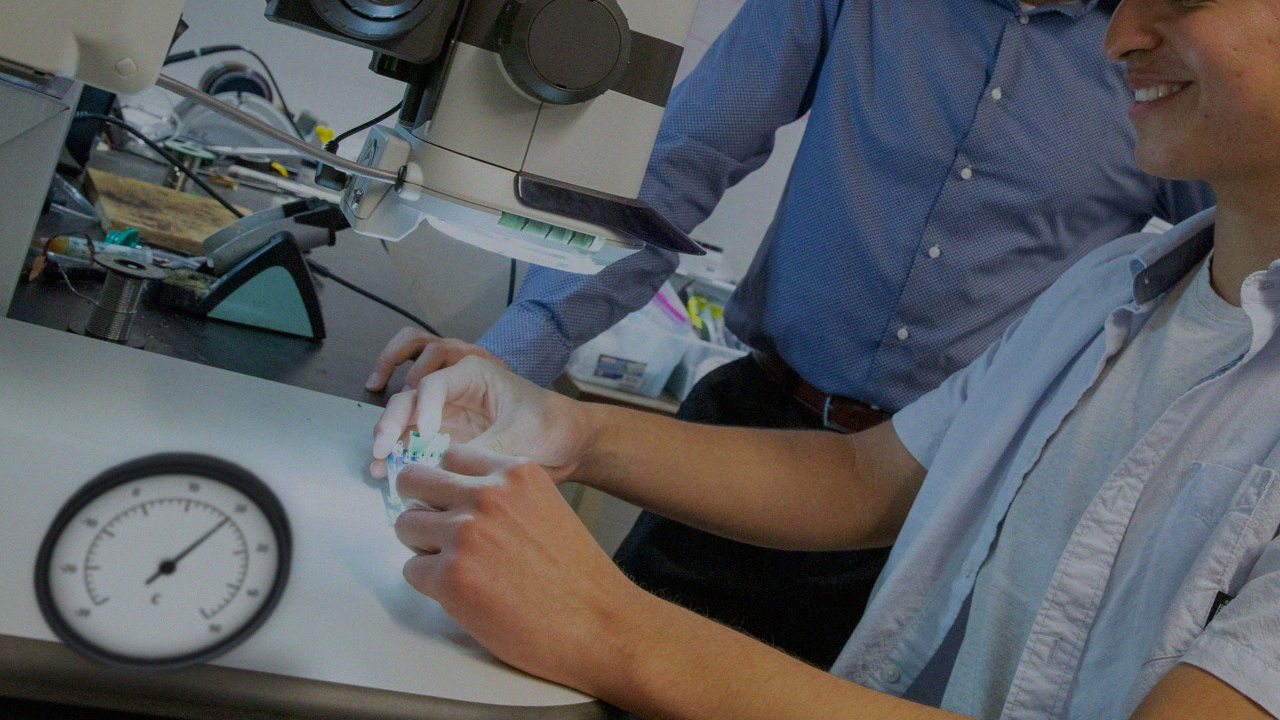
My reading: 20,°C
